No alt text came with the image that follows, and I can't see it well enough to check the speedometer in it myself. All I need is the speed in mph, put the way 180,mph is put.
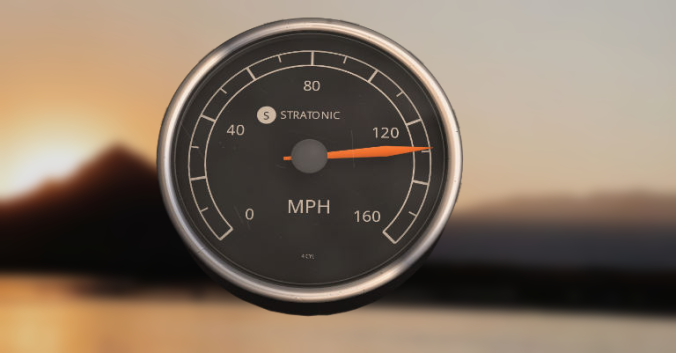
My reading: 130,mph
